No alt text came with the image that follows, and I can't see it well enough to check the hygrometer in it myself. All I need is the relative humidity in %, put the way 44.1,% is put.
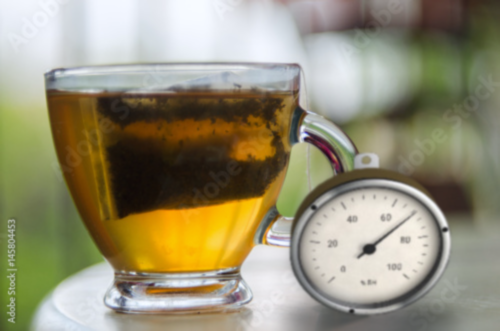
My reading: 68,%
